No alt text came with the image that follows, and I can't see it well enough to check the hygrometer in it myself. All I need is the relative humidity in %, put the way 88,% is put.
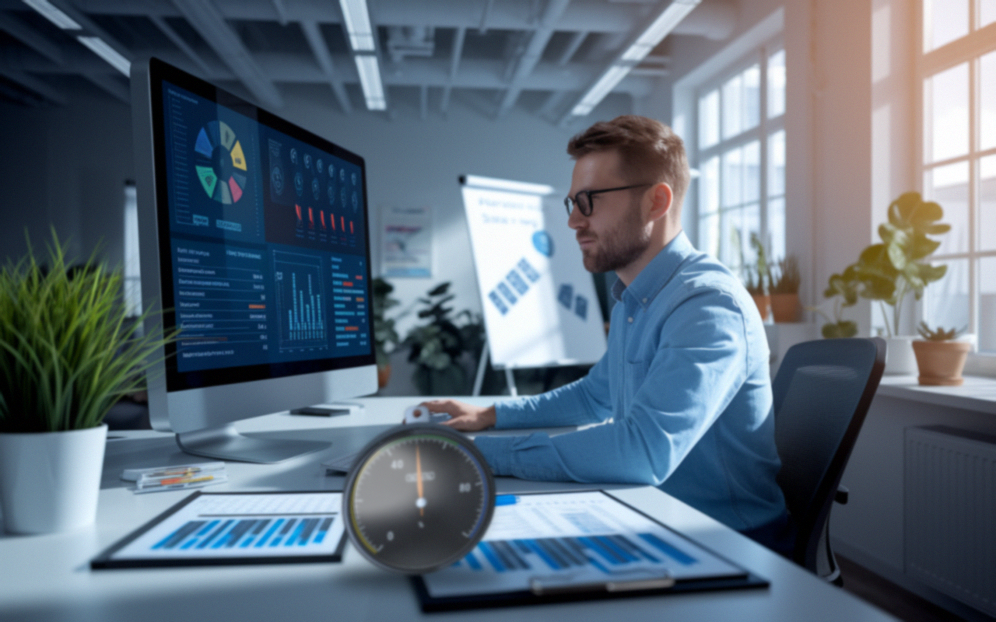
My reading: 50,%
